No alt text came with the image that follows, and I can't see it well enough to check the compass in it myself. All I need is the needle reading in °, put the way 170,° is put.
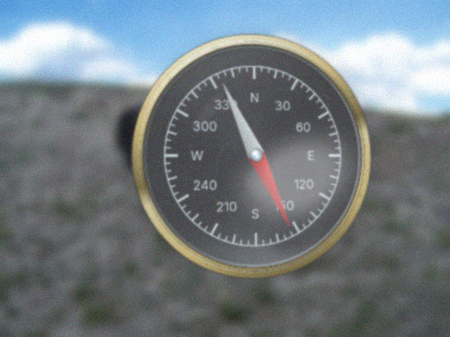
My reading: 155,°
